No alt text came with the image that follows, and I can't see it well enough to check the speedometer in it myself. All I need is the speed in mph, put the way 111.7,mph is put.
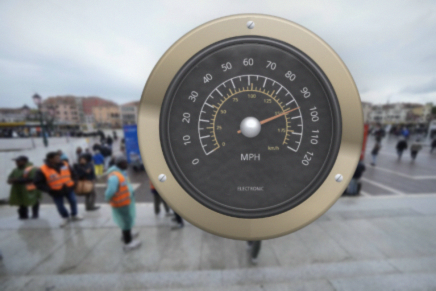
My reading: 95,mph
